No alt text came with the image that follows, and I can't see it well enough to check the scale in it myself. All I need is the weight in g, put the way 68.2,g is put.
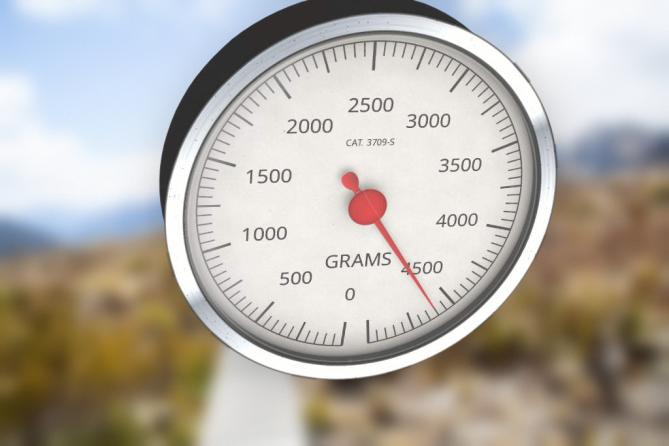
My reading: 4600,g
